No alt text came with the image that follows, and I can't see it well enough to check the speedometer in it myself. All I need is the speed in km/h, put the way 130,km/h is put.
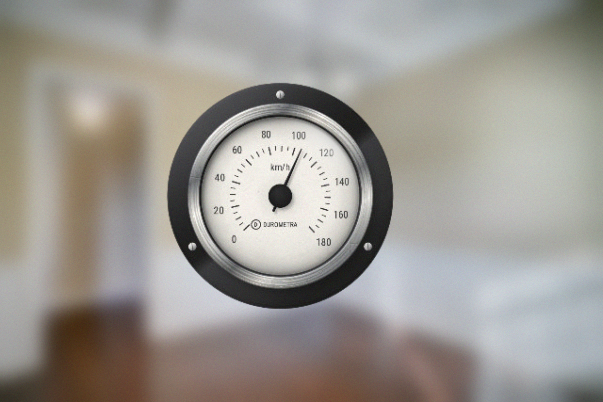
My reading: 105,km/h
